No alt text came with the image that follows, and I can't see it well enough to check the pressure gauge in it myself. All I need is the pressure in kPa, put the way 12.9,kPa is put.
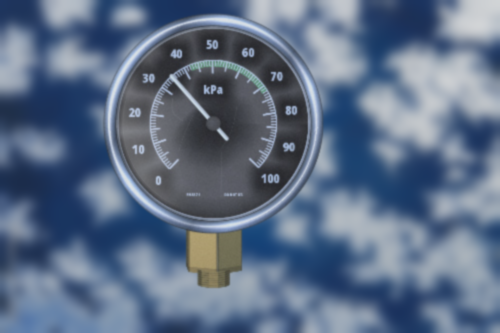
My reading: 35,kPa
